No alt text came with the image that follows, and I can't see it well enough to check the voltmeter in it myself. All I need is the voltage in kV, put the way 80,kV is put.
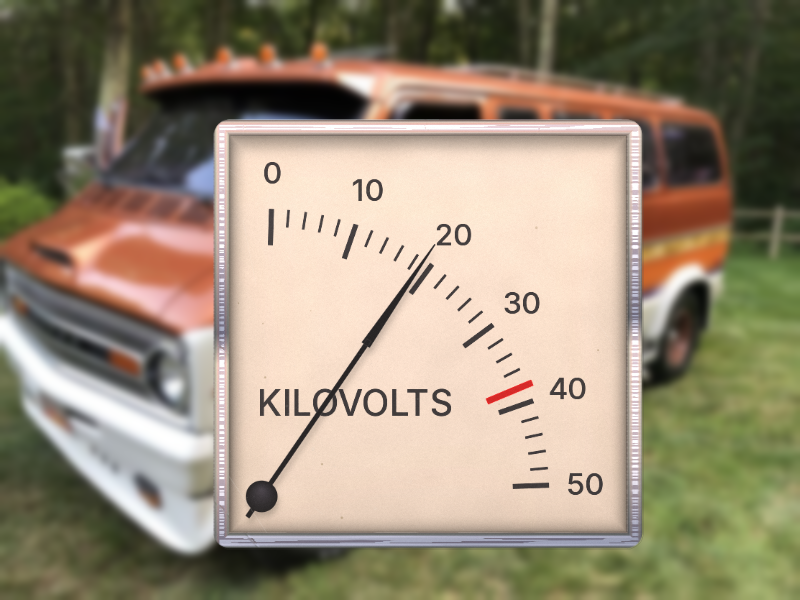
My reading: 19,kV
